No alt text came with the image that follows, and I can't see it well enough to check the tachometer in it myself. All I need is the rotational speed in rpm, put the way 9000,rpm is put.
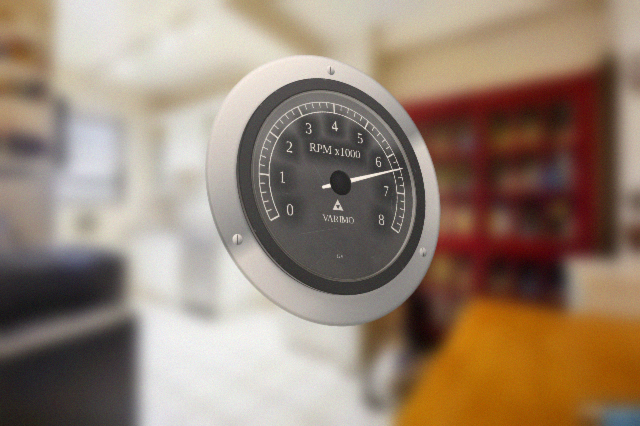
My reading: 6400,rpm
